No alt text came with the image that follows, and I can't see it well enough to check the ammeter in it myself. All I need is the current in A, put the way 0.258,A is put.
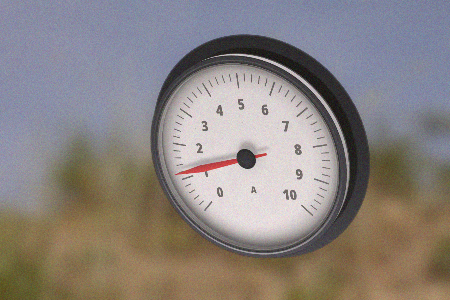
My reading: 1.2,A
